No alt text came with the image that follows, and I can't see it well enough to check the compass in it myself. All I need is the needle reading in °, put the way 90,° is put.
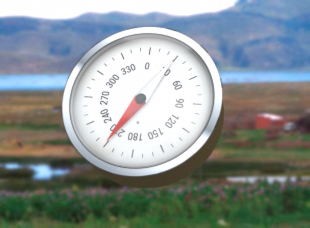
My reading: 210,°
